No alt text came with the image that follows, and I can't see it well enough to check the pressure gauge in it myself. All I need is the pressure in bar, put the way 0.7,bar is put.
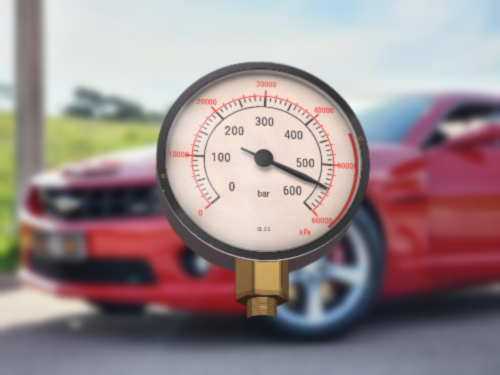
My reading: 550,bar
